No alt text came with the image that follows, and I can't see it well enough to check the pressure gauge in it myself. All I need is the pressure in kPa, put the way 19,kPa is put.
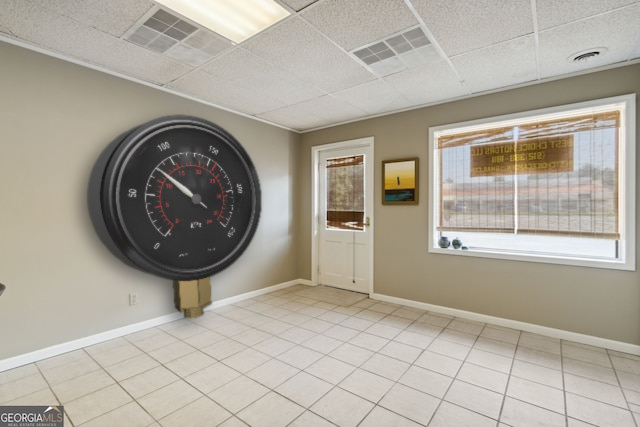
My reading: 80,kPa
